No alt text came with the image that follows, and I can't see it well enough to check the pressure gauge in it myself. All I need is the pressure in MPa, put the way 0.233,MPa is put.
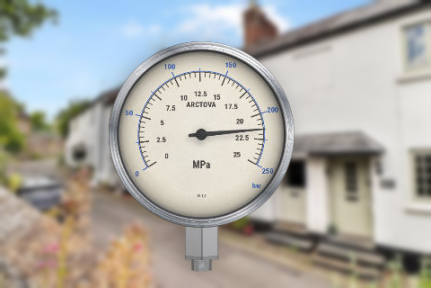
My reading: 21.5,MPa
